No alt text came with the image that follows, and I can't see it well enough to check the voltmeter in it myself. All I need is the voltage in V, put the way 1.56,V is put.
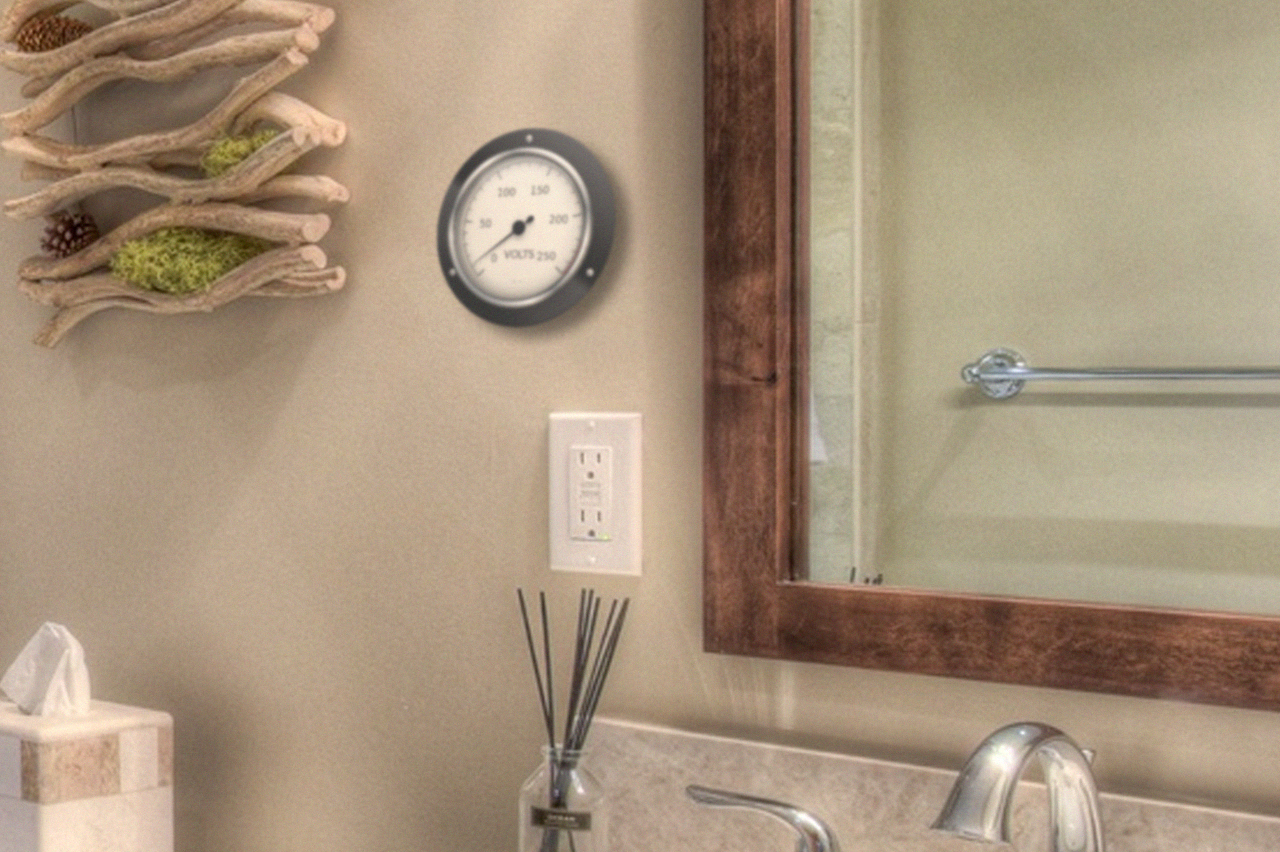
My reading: 10,V
